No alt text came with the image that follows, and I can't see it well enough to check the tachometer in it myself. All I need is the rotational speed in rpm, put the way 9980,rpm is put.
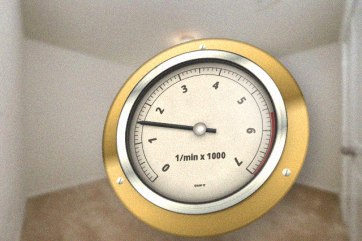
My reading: 1500,rpm
